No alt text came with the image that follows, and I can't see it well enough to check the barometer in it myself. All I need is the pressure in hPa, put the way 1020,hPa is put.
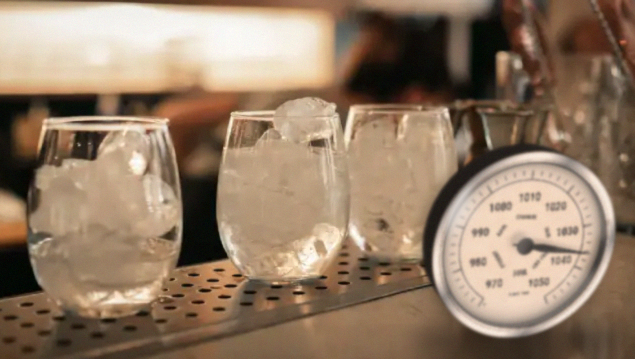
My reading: 1036,hPa
